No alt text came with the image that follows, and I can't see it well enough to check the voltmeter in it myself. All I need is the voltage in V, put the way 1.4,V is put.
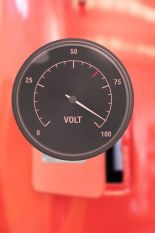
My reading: 95,V
